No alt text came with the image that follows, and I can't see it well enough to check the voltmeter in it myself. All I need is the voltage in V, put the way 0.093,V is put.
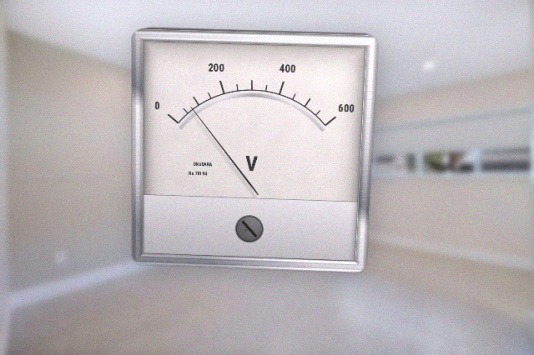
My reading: 75,V
